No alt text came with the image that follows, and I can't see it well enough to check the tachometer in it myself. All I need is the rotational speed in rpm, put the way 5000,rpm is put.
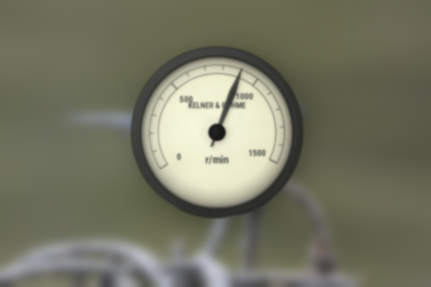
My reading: 900,rpm
